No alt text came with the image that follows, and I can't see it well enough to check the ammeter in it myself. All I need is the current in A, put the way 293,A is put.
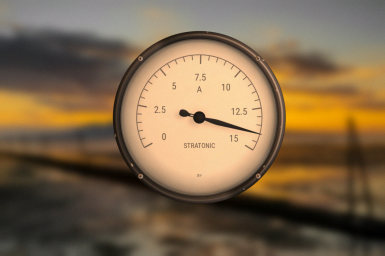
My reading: 14,A
